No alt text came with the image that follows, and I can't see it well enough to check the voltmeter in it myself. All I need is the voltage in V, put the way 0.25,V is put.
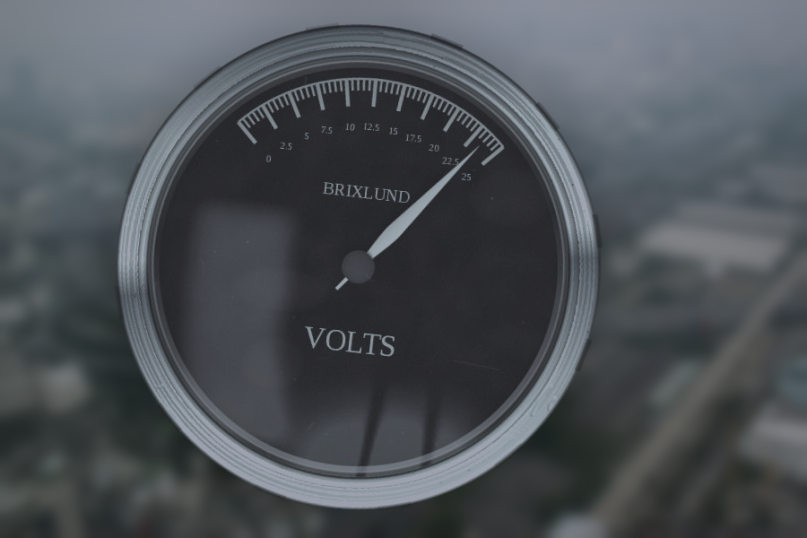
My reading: 23.5,V
